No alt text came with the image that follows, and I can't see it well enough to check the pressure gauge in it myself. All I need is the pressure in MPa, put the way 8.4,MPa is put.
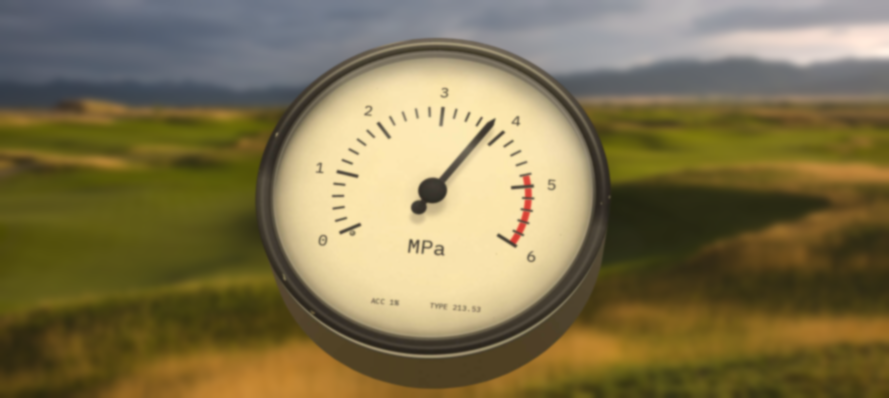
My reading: 3.8,MPa
